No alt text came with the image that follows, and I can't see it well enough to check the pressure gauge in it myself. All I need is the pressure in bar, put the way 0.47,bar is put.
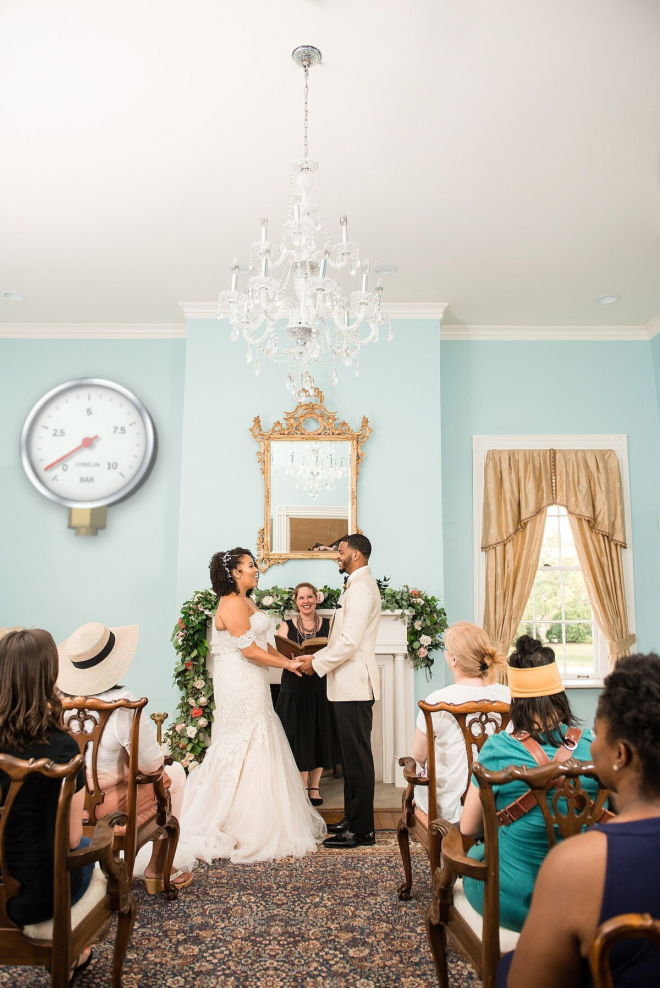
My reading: 0.5,bar
